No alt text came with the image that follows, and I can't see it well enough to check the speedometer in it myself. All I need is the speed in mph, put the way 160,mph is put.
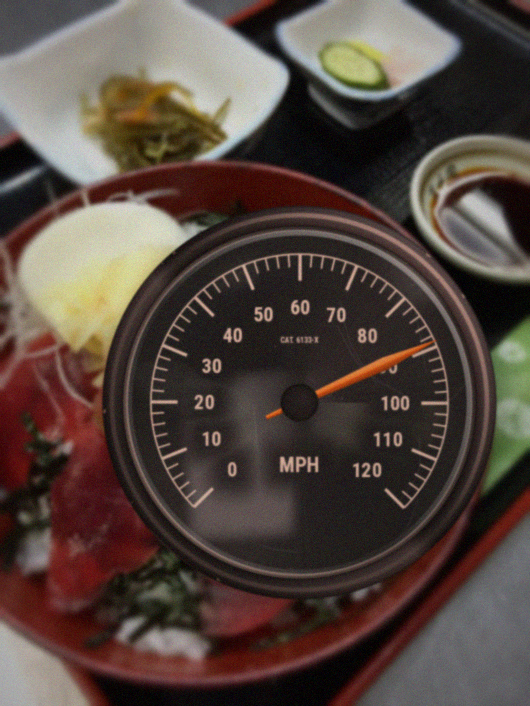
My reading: 89,mph
